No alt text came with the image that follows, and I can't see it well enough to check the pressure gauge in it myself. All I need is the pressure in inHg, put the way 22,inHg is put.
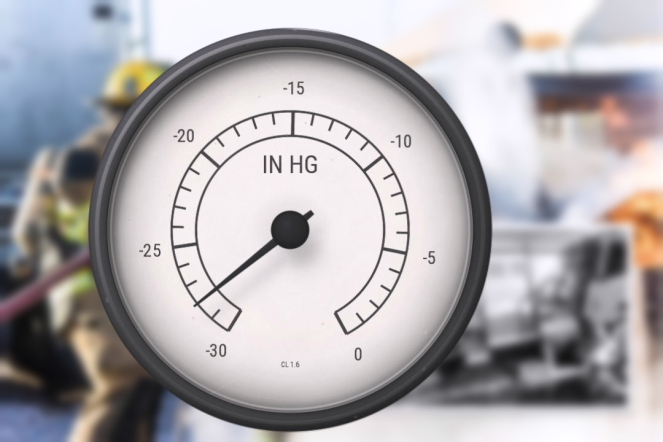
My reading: -28,inHg
